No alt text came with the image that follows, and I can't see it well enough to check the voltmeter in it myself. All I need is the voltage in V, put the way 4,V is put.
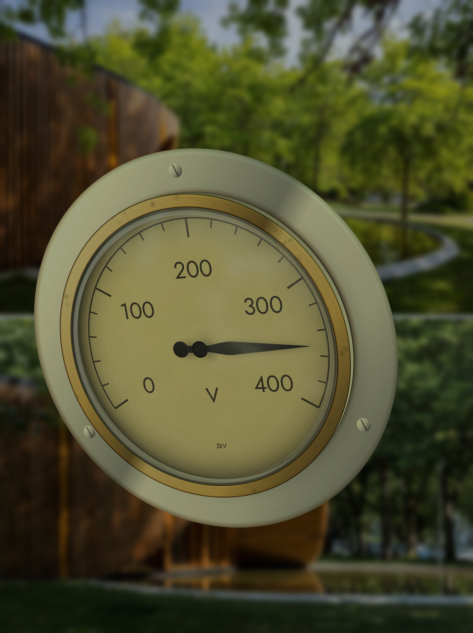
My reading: 350,V
